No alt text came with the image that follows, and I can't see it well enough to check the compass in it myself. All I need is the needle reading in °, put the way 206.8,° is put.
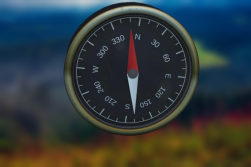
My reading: 350,°
